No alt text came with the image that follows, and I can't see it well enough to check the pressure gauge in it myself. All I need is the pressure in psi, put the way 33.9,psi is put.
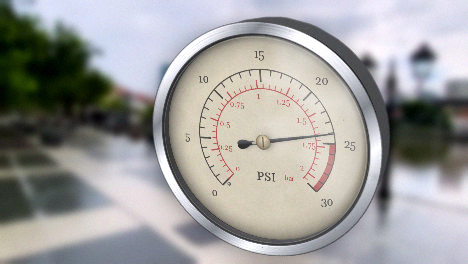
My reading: 24,psi
